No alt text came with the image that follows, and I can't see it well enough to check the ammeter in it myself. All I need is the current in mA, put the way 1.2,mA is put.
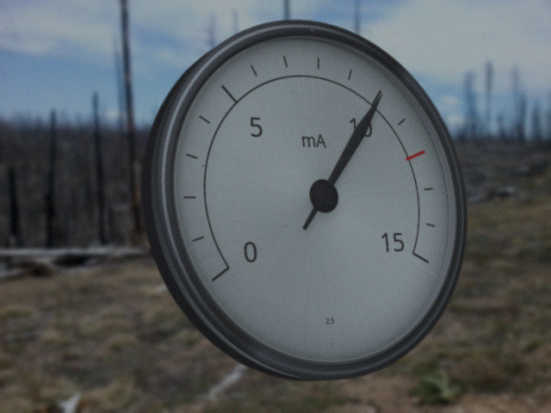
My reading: 10,mA
